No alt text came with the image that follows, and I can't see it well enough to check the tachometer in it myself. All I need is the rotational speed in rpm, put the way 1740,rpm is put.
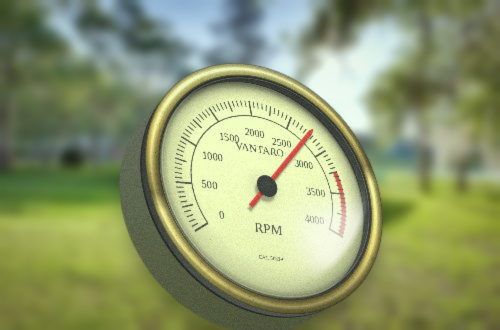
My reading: 2750,rpm
